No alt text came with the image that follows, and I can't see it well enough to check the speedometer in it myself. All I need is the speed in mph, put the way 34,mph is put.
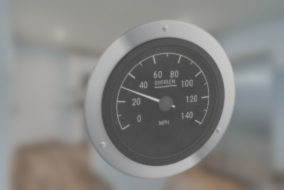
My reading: 30,mph
